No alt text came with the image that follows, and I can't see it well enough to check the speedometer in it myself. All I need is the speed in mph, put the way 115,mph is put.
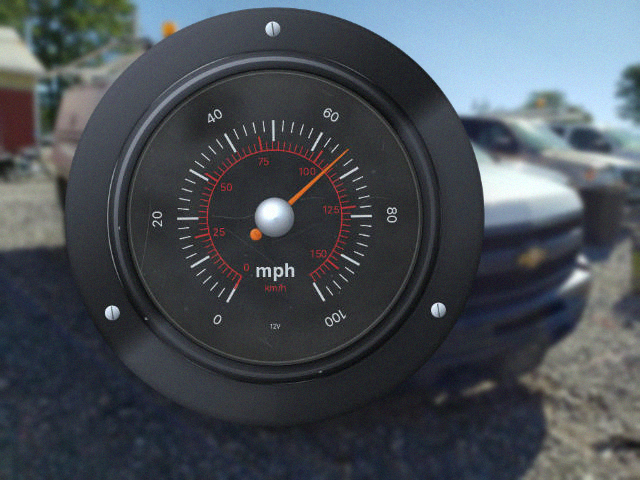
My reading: 66,mph
